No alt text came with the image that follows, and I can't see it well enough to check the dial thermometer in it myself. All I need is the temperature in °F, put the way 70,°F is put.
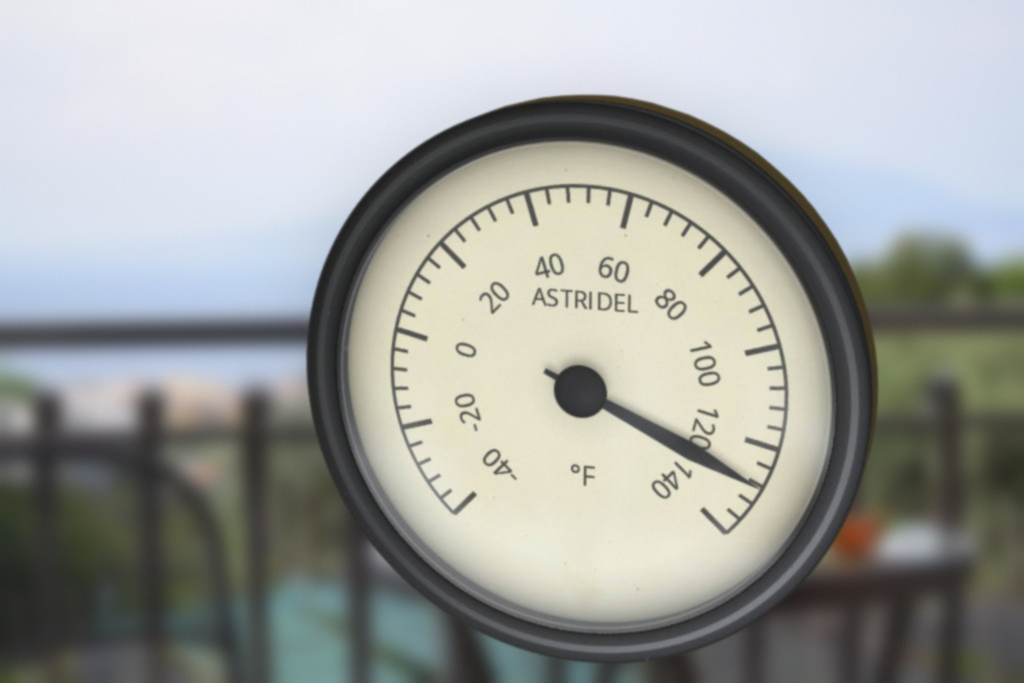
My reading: 128,°F
